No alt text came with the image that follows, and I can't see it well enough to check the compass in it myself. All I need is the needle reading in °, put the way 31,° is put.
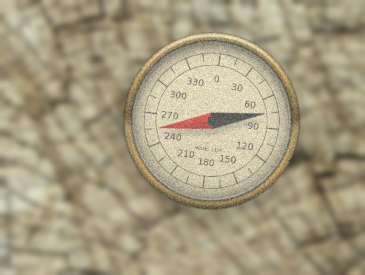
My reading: 255,°
